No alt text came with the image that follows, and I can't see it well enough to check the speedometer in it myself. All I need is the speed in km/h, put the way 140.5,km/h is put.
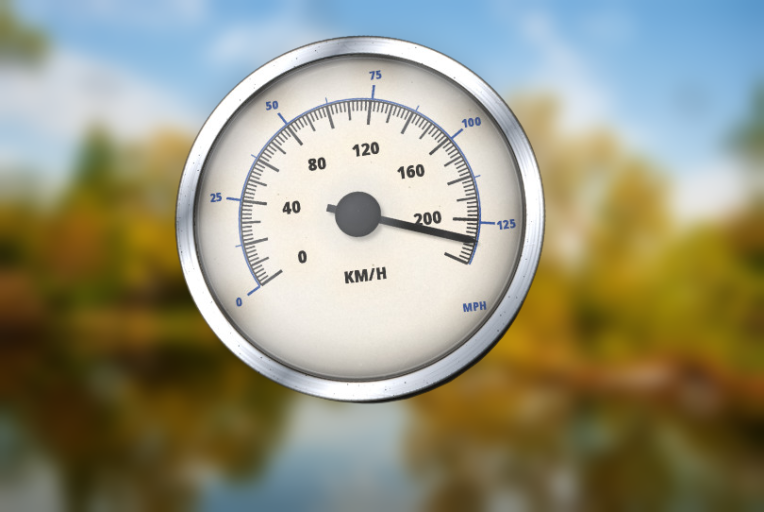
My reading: 210,km/h
